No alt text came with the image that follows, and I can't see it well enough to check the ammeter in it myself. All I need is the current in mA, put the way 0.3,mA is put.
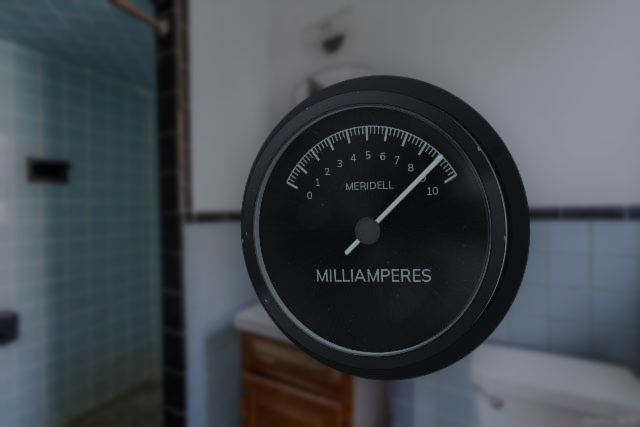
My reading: 9,mA
